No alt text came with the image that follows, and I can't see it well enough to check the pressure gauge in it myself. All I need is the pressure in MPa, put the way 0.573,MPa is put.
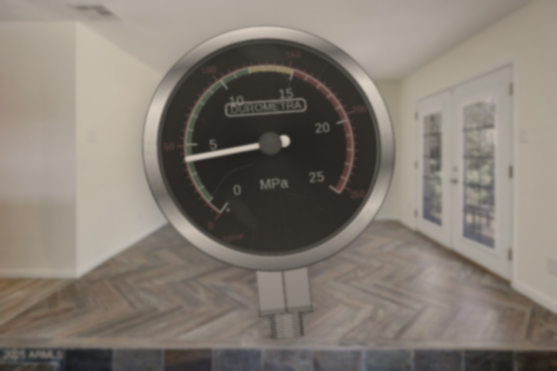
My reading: 4,MPa
